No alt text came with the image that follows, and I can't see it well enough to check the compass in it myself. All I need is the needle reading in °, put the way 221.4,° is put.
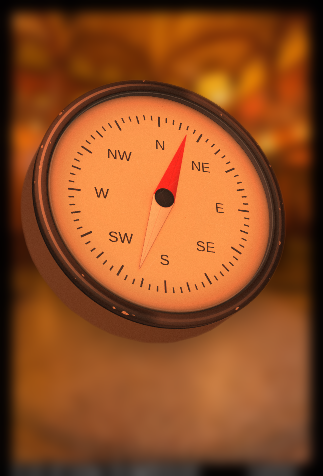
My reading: 20,°
